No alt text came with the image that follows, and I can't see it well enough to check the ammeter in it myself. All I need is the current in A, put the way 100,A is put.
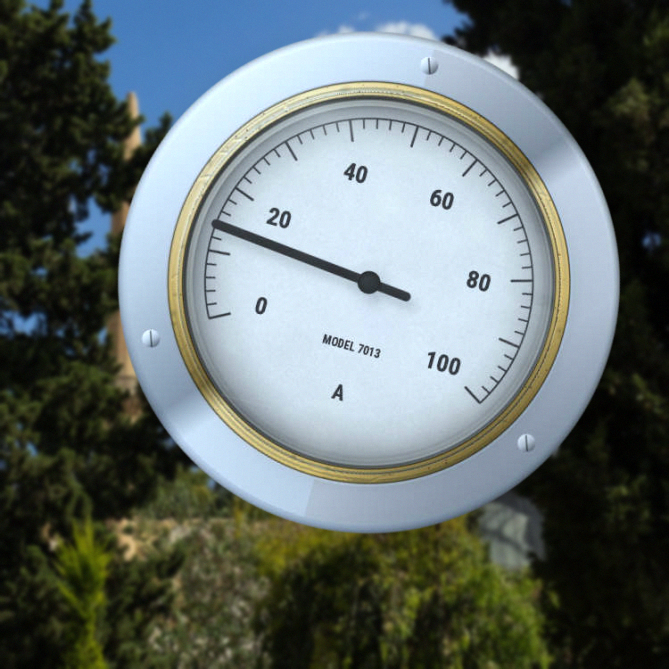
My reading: 14,A
